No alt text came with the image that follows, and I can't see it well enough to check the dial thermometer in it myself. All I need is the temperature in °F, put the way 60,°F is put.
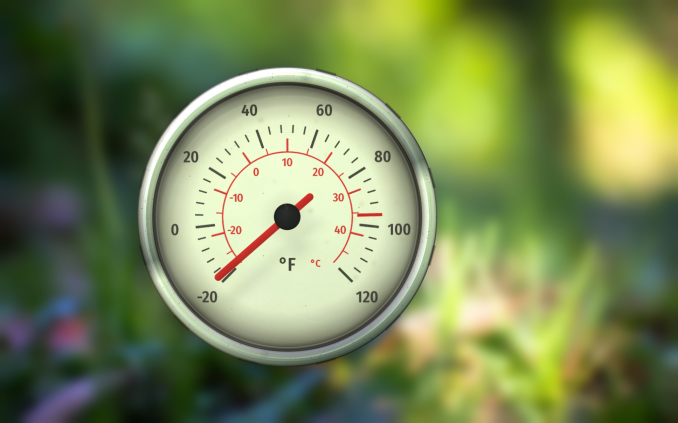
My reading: -18,°F
